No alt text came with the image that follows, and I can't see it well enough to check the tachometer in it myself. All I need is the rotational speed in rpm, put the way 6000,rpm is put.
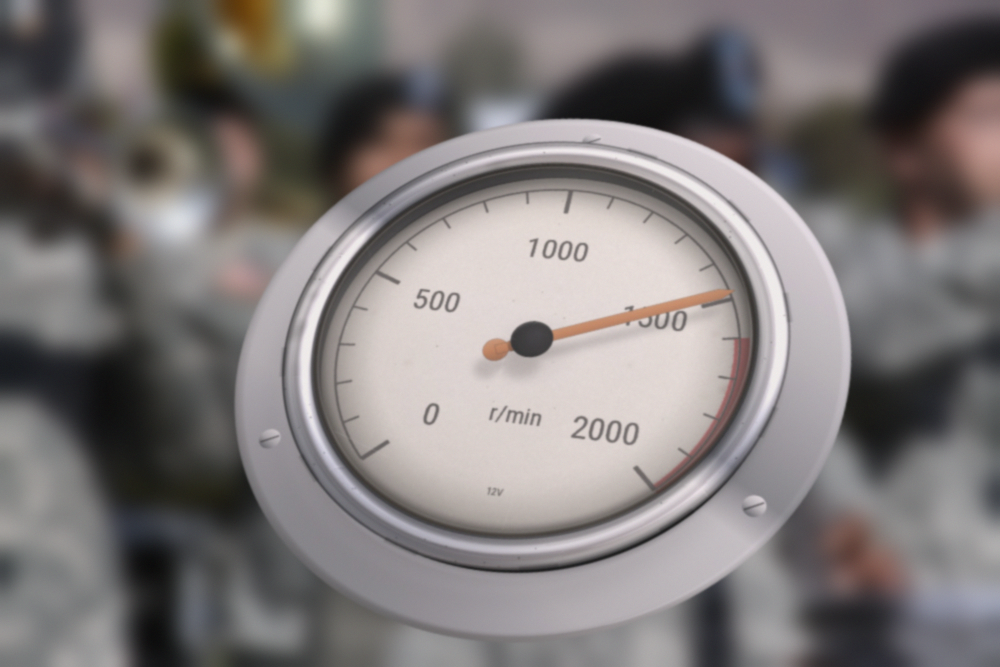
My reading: 1500,rpm
